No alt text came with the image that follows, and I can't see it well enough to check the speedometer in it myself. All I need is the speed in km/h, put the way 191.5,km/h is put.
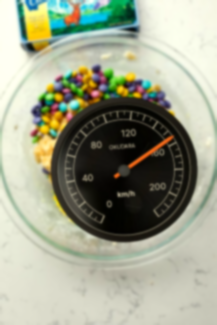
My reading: 155,km/h
